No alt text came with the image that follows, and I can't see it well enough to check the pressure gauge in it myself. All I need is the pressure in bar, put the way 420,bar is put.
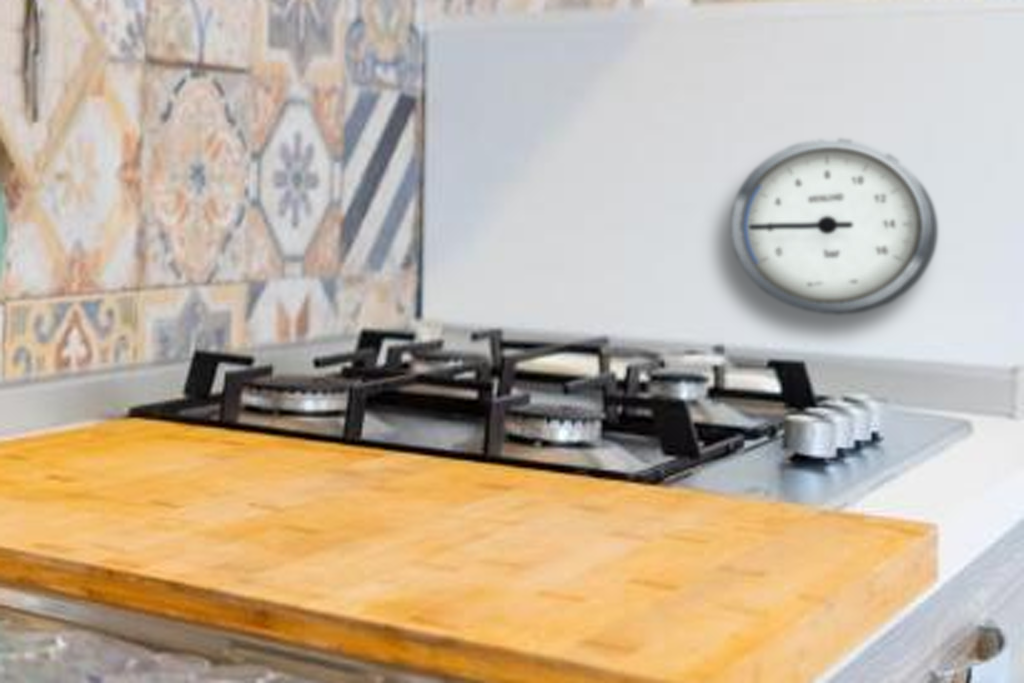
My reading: 2,bar
